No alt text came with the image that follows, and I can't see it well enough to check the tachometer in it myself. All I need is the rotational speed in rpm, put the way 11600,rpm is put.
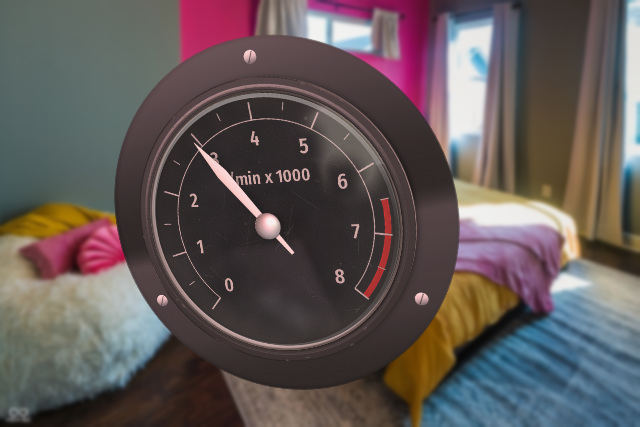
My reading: 3000,rpm
